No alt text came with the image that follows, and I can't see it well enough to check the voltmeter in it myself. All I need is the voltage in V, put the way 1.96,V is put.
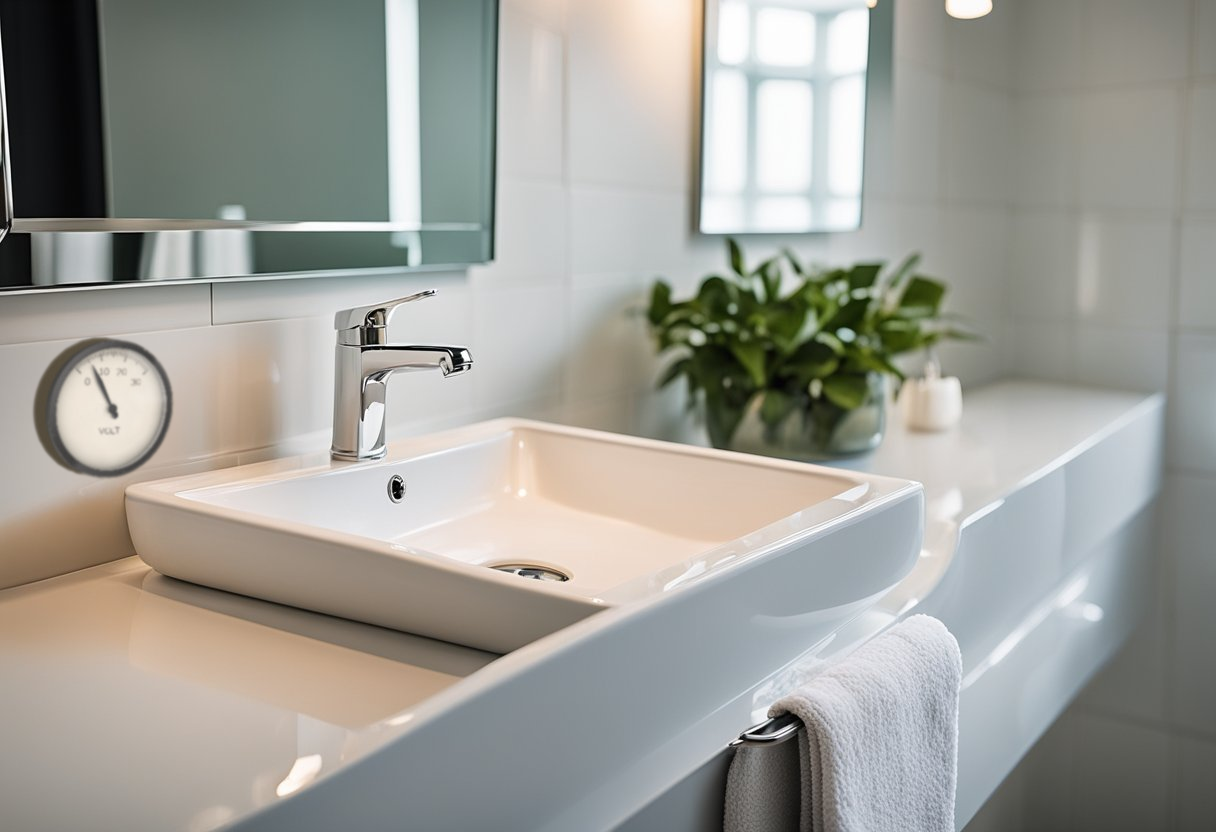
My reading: 5,V
